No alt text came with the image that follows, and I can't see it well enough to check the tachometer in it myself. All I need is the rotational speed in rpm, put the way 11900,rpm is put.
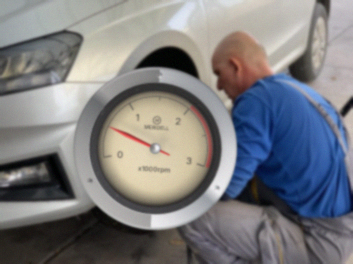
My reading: 500,rpm
